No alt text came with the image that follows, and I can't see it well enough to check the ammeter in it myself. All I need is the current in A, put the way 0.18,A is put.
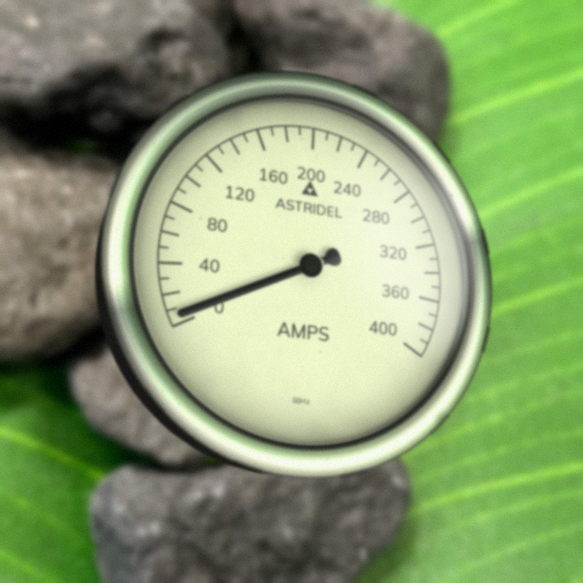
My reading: 5,A
